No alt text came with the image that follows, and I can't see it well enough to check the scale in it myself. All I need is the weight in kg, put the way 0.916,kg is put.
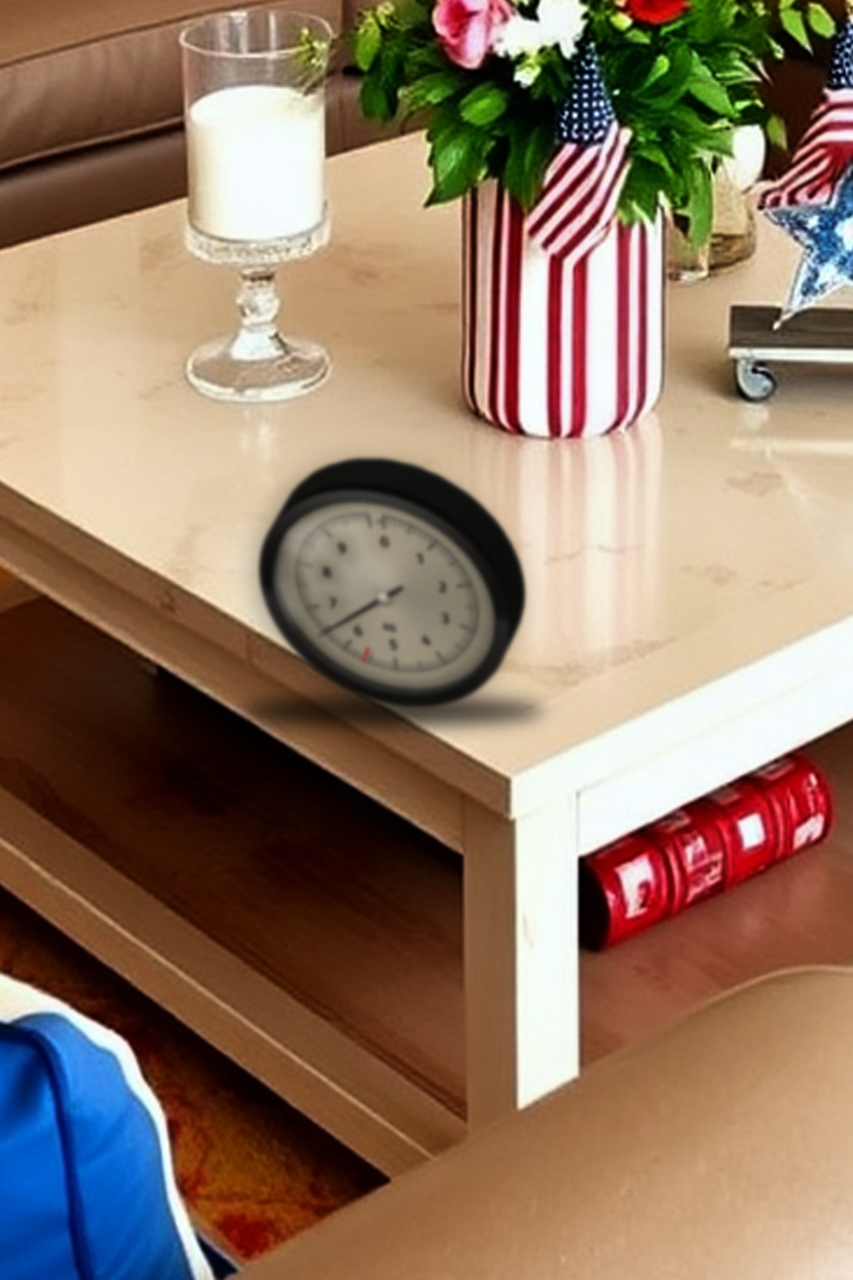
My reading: 6.5,kg
